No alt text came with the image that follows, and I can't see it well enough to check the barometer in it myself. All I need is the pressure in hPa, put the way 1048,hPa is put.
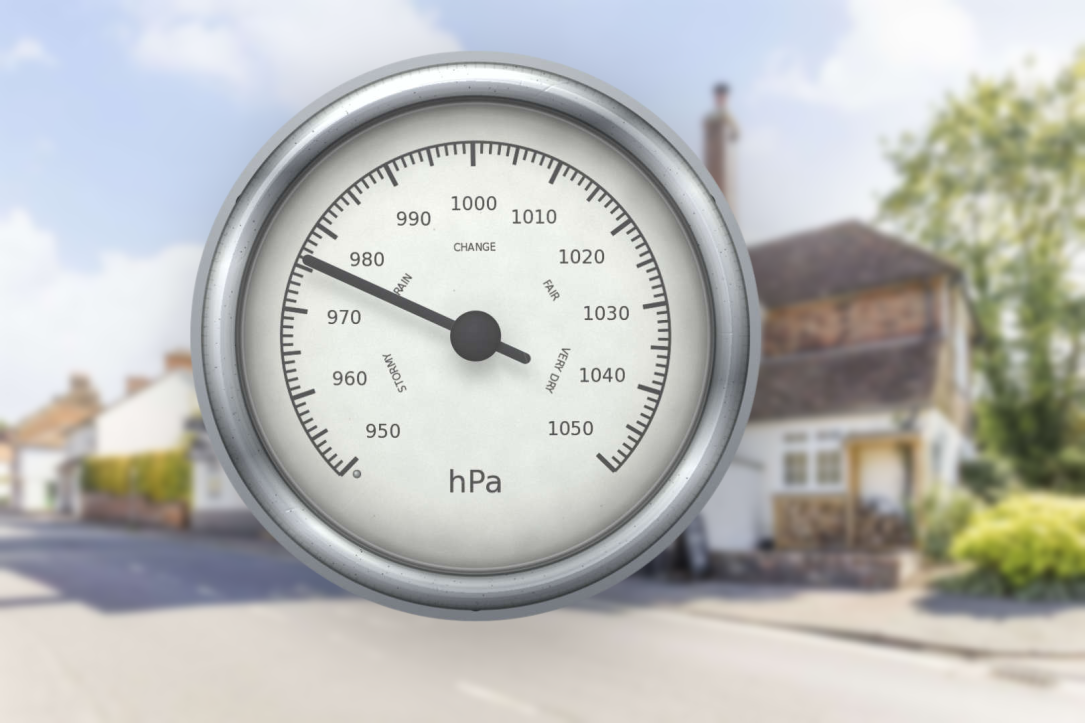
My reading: 976,hPa
